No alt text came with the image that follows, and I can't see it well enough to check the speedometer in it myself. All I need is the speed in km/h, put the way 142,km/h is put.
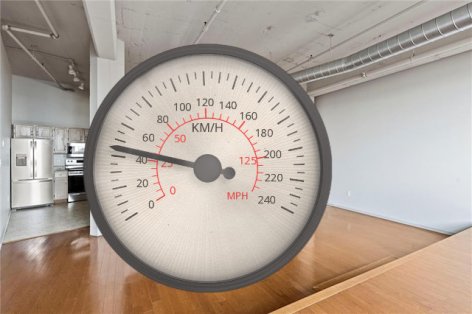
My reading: 45,km/h
